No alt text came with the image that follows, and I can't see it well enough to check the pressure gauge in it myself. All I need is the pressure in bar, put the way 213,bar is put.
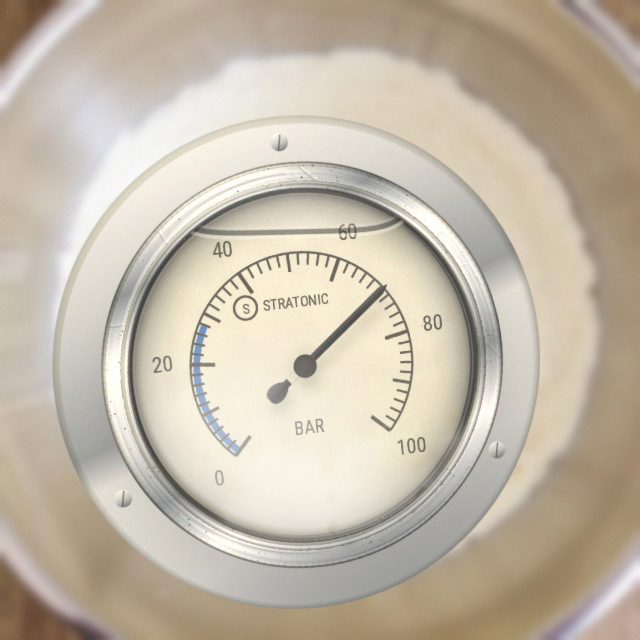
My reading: 70,bar
